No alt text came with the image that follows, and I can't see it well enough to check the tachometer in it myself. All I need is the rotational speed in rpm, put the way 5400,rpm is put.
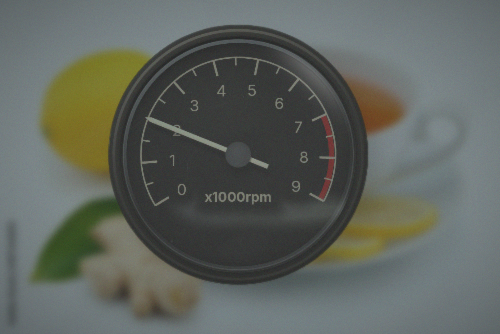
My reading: 2000,rpm
